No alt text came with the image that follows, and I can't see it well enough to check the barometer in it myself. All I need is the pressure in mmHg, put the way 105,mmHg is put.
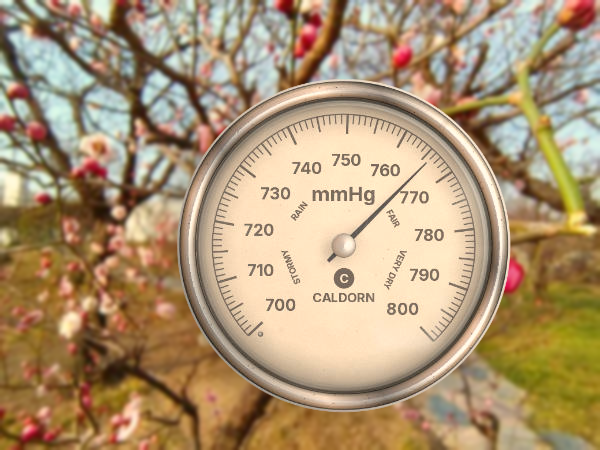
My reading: 766,mmHg
